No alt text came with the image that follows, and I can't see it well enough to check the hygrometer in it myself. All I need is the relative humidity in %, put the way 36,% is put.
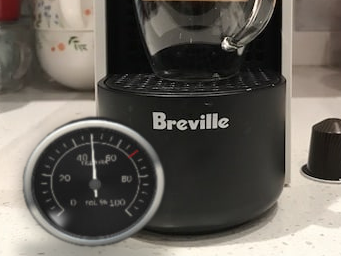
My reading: 48,%
